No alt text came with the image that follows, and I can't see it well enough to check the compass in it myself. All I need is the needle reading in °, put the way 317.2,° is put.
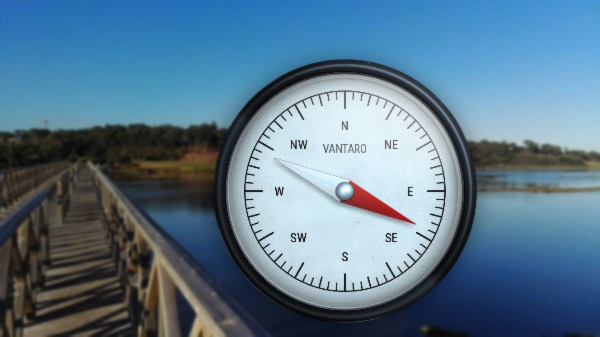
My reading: 115,°
